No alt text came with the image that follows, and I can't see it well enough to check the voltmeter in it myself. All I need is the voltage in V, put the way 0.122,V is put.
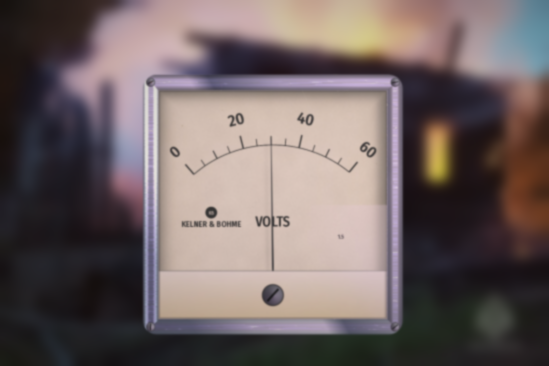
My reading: 30,V
